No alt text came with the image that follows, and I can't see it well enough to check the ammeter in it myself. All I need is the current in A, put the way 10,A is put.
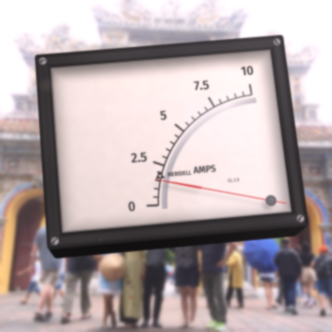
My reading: 1.5,A
